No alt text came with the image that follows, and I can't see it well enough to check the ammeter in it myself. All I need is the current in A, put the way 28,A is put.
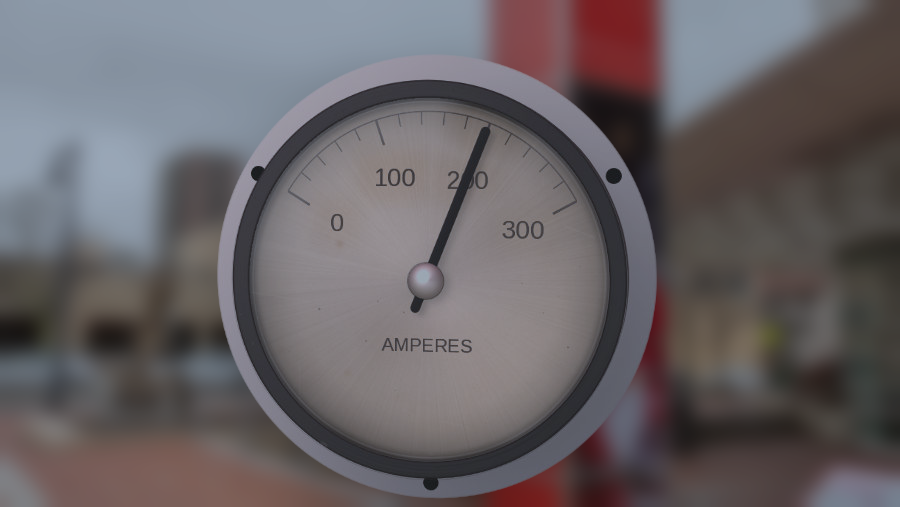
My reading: 200,A
